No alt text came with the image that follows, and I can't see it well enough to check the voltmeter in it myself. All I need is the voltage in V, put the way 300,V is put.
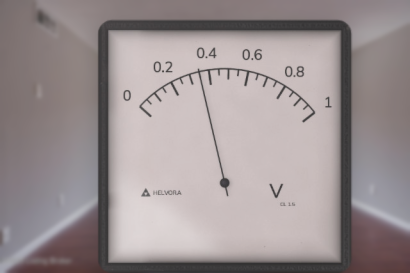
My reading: 0.35,V
